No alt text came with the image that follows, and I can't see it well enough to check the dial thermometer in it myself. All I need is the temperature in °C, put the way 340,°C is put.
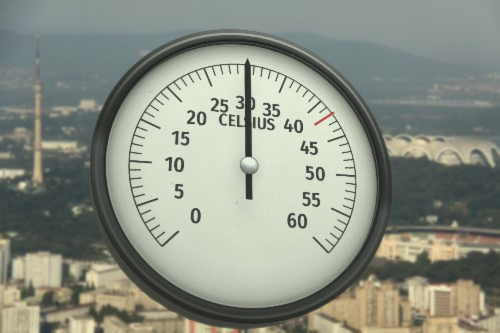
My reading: 30,°C
